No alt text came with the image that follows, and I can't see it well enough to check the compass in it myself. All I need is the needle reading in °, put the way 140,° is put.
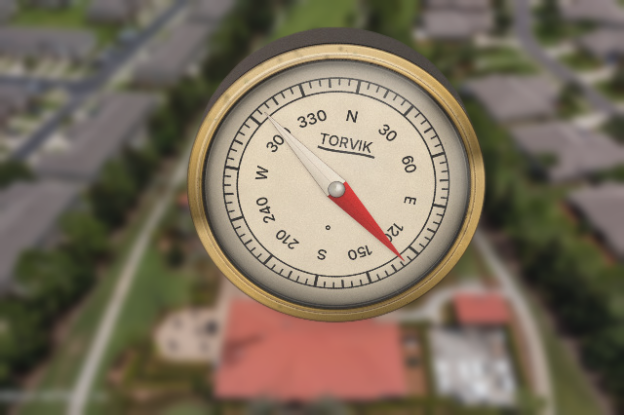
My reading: 127.5,°
